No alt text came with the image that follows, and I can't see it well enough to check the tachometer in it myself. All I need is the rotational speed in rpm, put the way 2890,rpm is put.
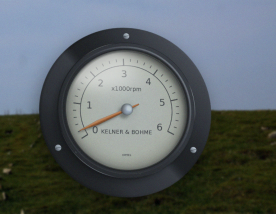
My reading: 200,rpm
